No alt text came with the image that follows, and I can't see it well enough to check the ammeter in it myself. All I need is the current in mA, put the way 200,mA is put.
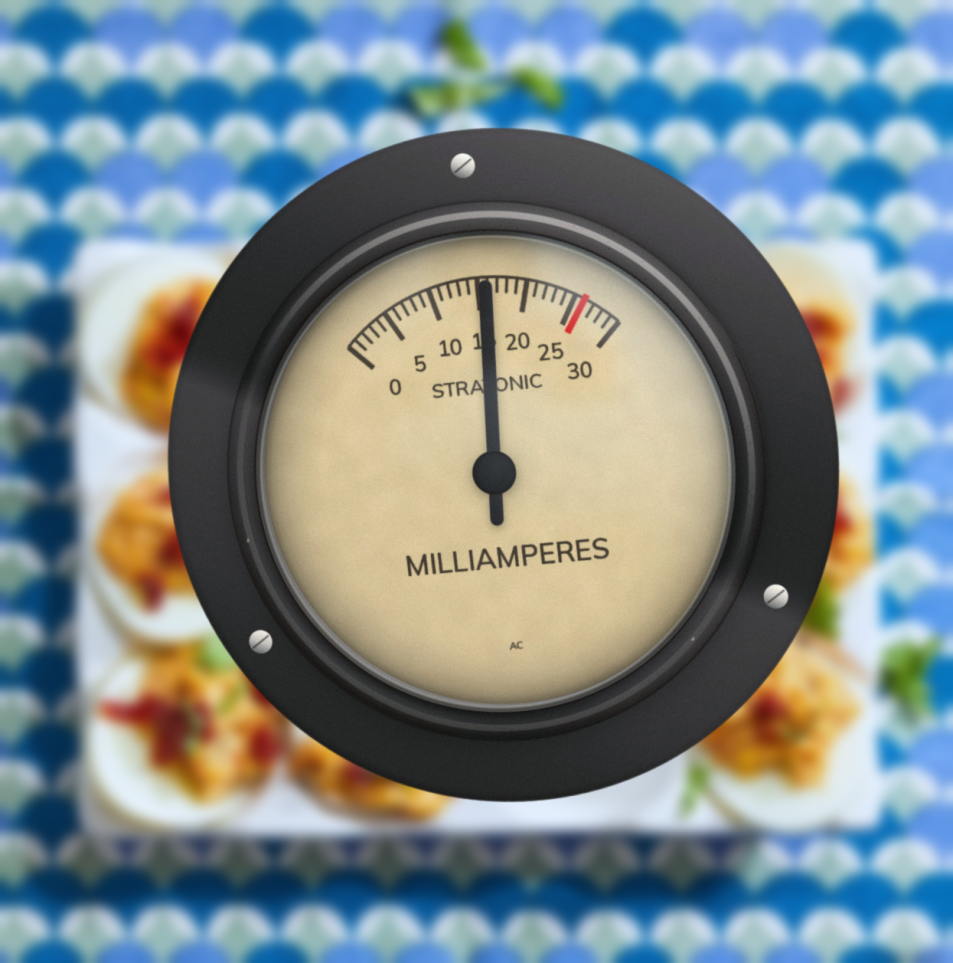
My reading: 16,mA
